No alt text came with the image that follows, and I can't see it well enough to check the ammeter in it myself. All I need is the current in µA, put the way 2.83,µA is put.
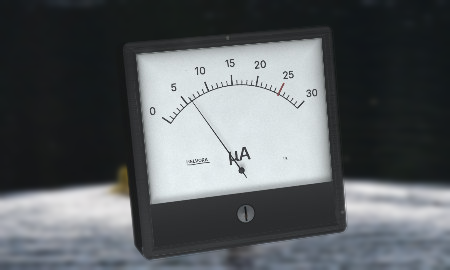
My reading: 6,µA
